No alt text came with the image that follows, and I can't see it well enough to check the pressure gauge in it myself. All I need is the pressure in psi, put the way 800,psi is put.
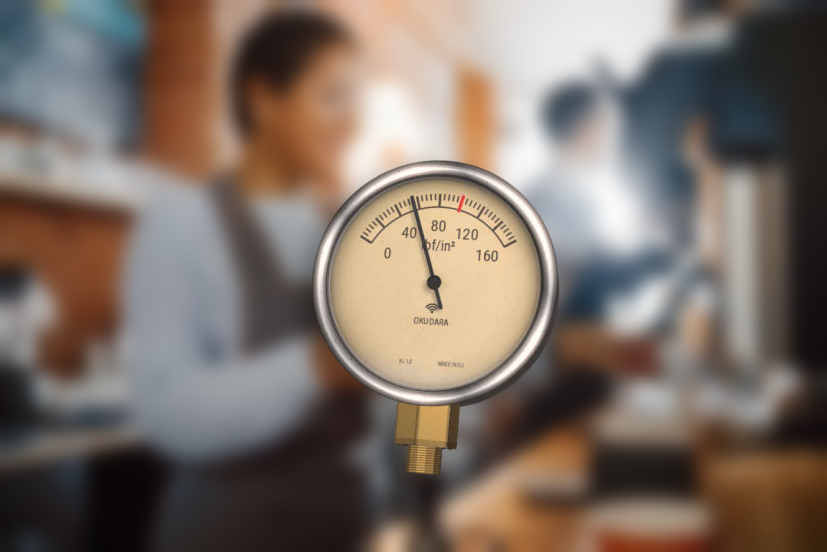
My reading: 56,psi
